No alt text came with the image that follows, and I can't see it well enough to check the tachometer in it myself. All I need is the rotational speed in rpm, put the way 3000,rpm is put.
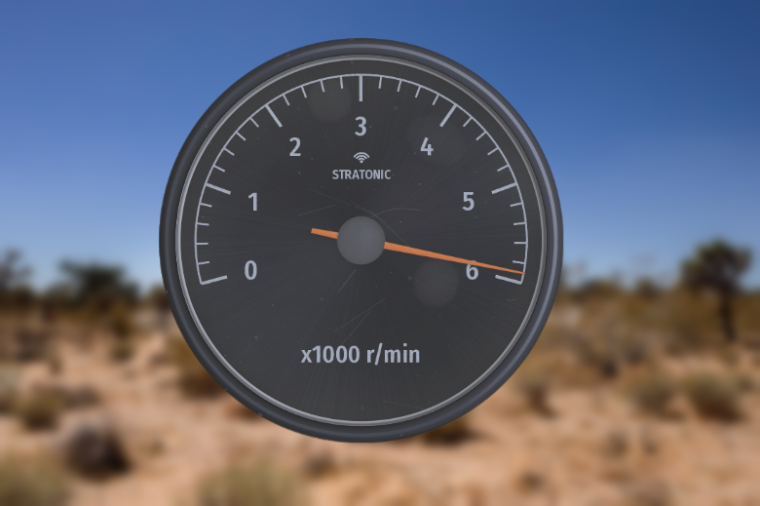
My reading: 5900,rpm
